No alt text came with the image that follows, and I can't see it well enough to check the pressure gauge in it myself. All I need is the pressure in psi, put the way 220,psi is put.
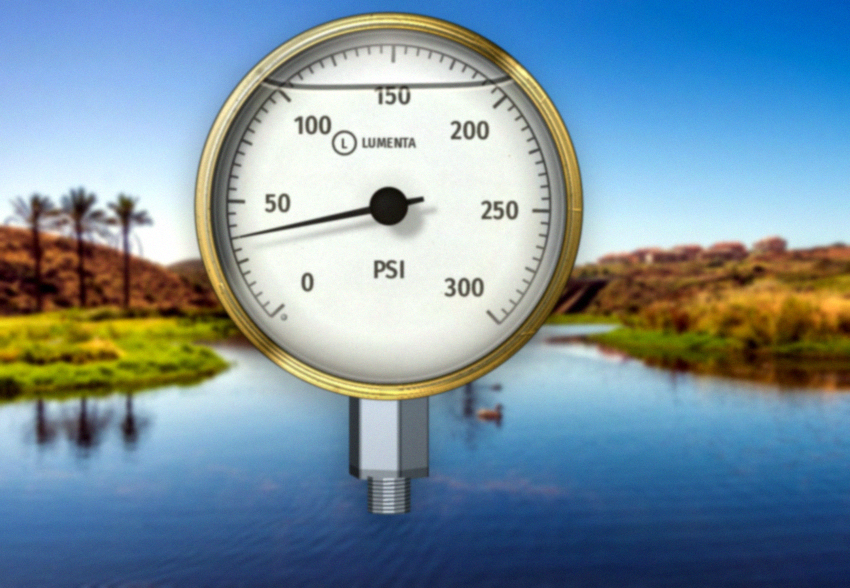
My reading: 35,psi
